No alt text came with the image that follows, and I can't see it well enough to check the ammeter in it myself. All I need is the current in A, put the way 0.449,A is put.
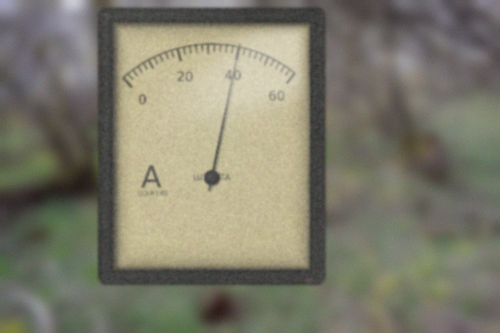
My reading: 40,A
